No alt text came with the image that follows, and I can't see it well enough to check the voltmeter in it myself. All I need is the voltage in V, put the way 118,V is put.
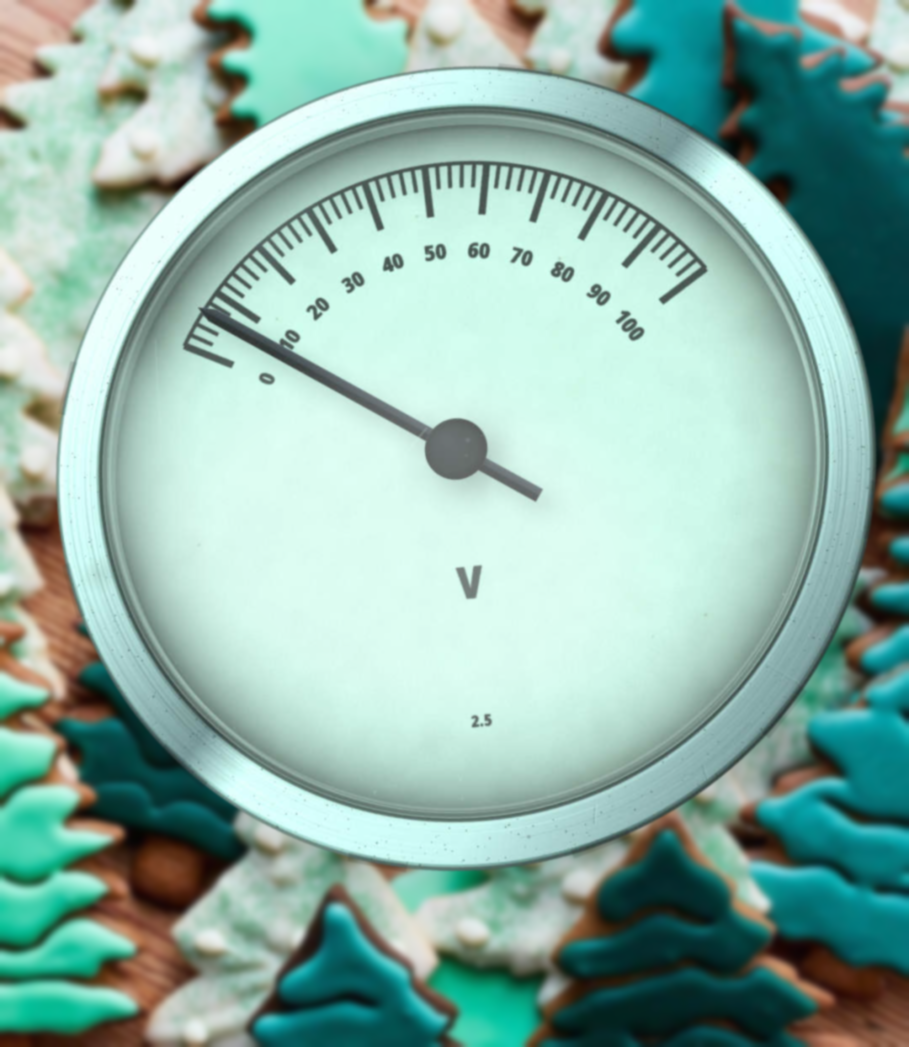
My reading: 6,V
